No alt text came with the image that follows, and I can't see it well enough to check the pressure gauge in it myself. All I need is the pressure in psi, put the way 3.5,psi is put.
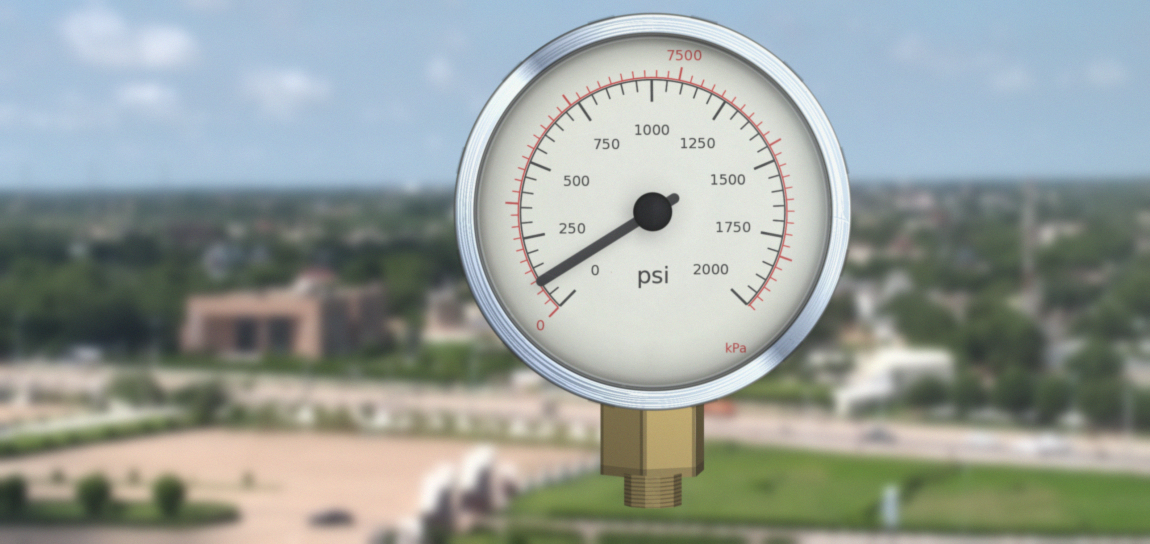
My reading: 100,psi
